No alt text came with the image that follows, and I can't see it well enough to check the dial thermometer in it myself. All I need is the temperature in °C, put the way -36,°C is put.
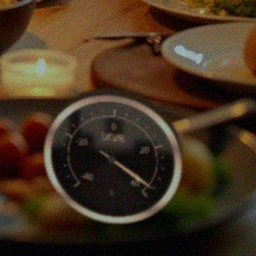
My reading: 36,°C
